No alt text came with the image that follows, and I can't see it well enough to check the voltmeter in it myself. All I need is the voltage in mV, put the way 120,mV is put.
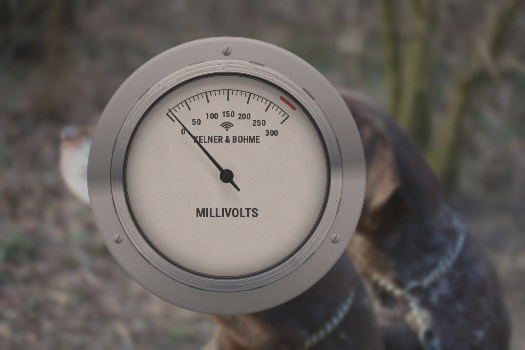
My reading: 10,mV
